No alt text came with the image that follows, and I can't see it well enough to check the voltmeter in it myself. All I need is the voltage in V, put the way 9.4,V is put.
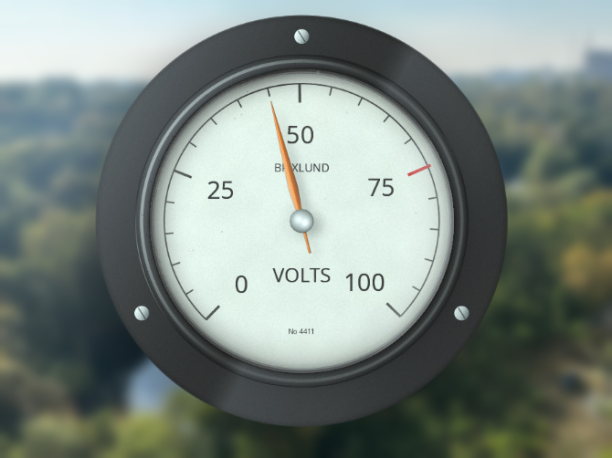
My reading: 45,V
